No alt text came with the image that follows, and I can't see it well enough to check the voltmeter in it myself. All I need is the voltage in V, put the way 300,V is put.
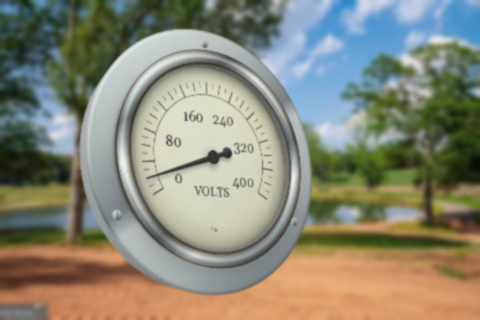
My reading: 20,V
